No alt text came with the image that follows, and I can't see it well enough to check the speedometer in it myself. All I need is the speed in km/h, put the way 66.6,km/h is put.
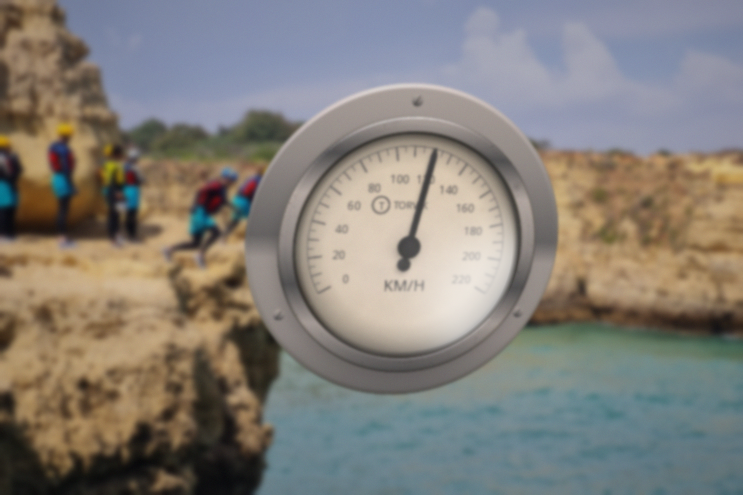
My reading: 120,km/h
